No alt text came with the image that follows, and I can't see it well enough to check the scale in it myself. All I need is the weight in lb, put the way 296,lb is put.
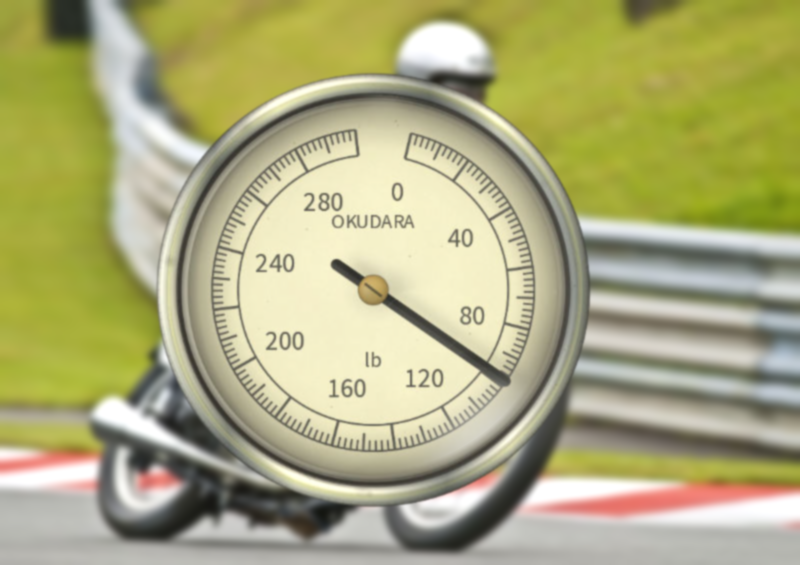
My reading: 98,lb
